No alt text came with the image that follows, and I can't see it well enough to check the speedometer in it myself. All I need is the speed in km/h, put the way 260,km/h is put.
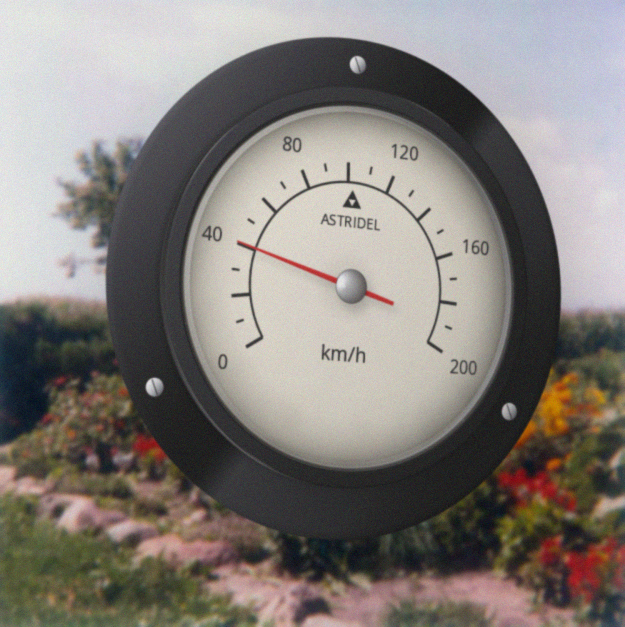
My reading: 40,km/h
